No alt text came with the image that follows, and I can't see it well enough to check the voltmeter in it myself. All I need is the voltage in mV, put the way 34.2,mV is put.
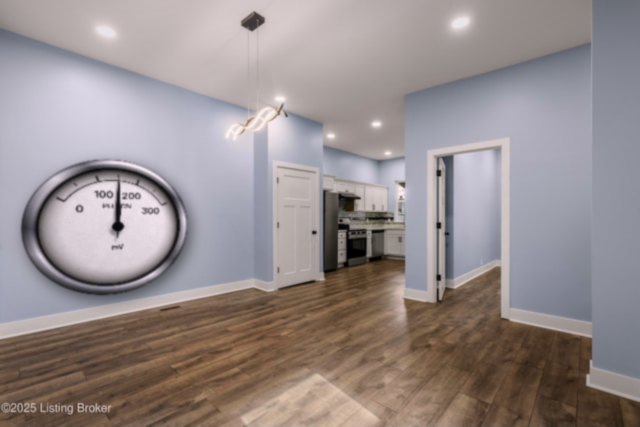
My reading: 150,mV
